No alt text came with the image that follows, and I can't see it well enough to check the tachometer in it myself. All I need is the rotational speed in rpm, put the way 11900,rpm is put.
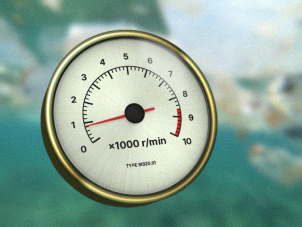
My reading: 800,rpm
